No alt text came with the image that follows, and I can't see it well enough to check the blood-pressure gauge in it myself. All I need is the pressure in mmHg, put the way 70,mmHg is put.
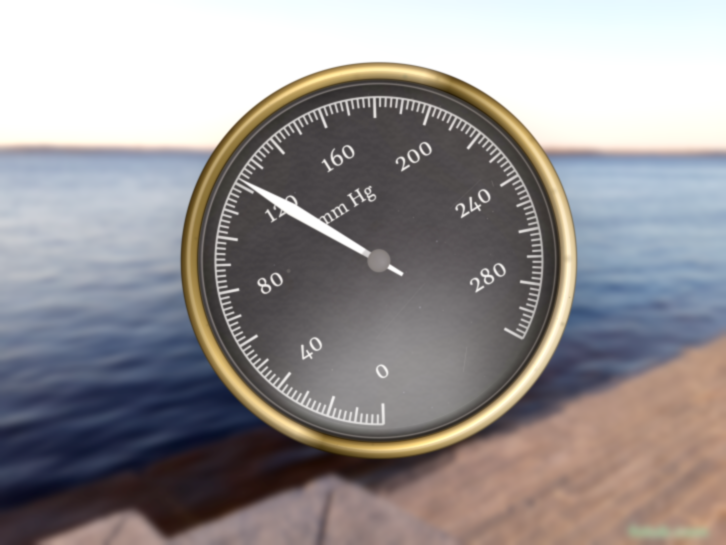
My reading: 122,mmHg
